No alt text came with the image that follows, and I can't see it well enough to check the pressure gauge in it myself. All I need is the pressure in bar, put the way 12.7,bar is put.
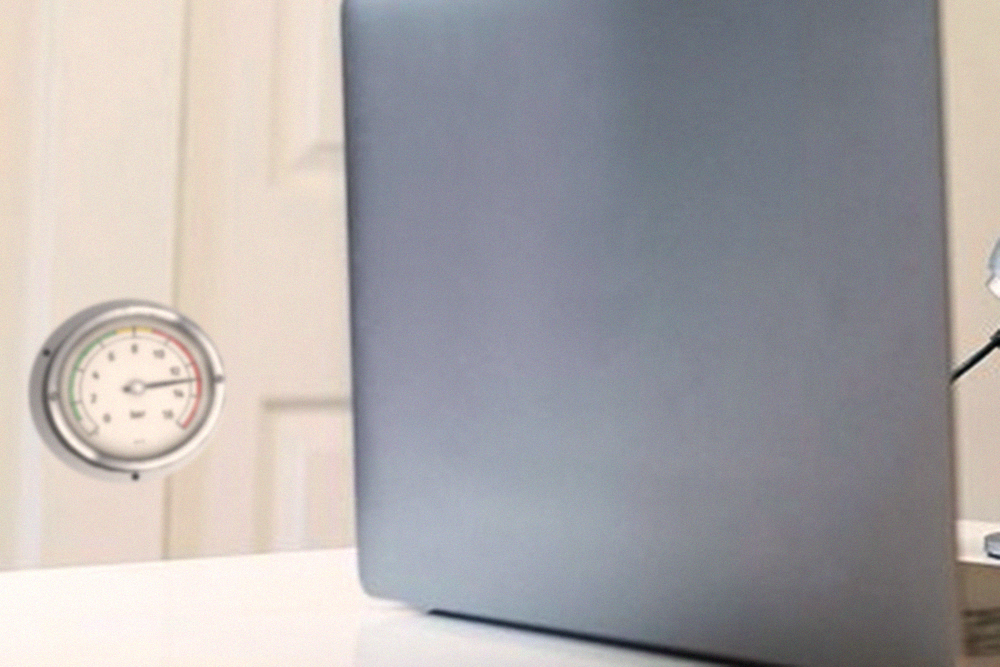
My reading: 13,bar
